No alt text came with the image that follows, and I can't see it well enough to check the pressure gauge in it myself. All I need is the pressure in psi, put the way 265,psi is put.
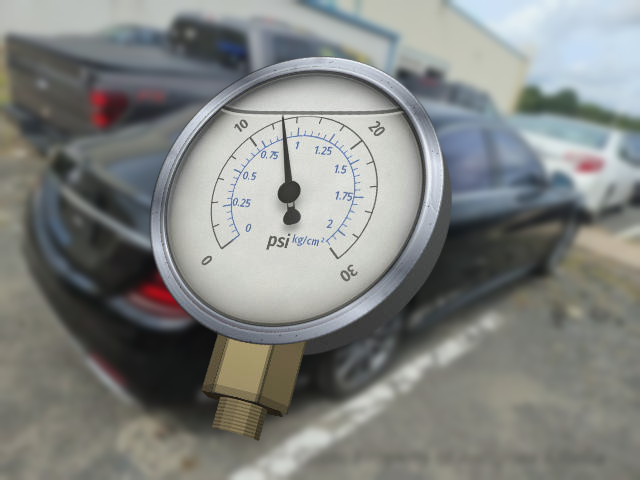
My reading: 13,psi
